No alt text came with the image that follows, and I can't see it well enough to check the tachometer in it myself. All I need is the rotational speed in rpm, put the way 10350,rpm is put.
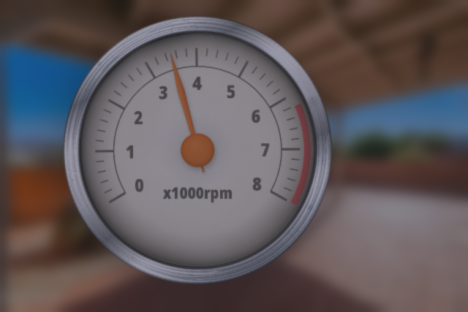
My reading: 3500,rpm
